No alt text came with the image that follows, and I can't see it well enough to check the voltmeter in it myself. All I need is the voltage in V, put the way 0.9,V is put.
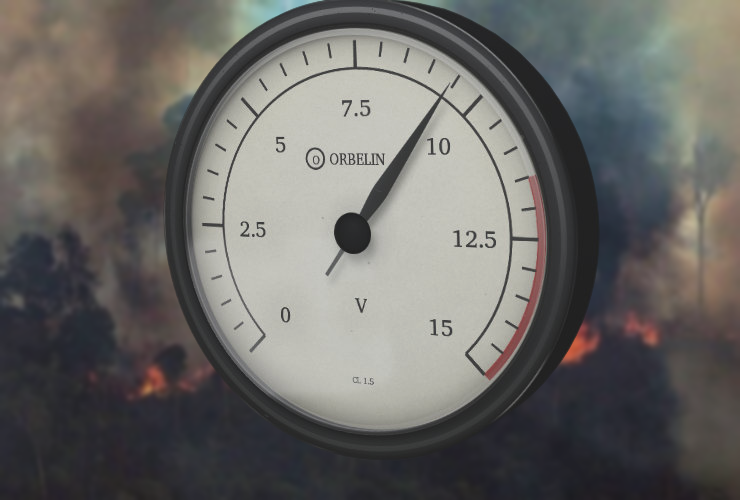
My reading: 9.5,V
